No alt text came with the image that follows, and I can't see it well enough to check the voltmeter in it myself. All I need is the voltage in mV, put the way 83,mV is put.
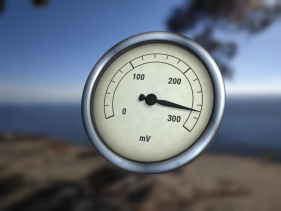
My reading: 270,mV
